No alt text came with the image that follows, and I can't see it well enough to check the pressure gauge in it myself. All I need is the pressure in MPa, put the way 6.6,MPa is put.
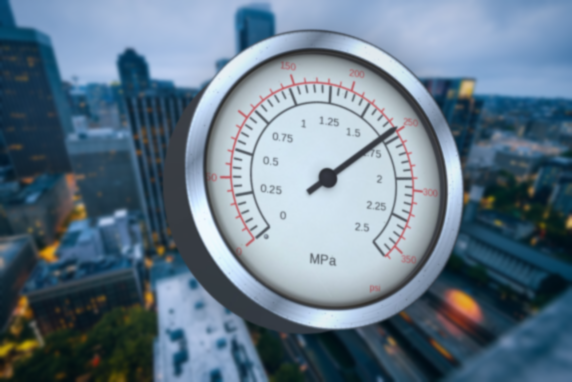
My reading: 1.7,MPa
